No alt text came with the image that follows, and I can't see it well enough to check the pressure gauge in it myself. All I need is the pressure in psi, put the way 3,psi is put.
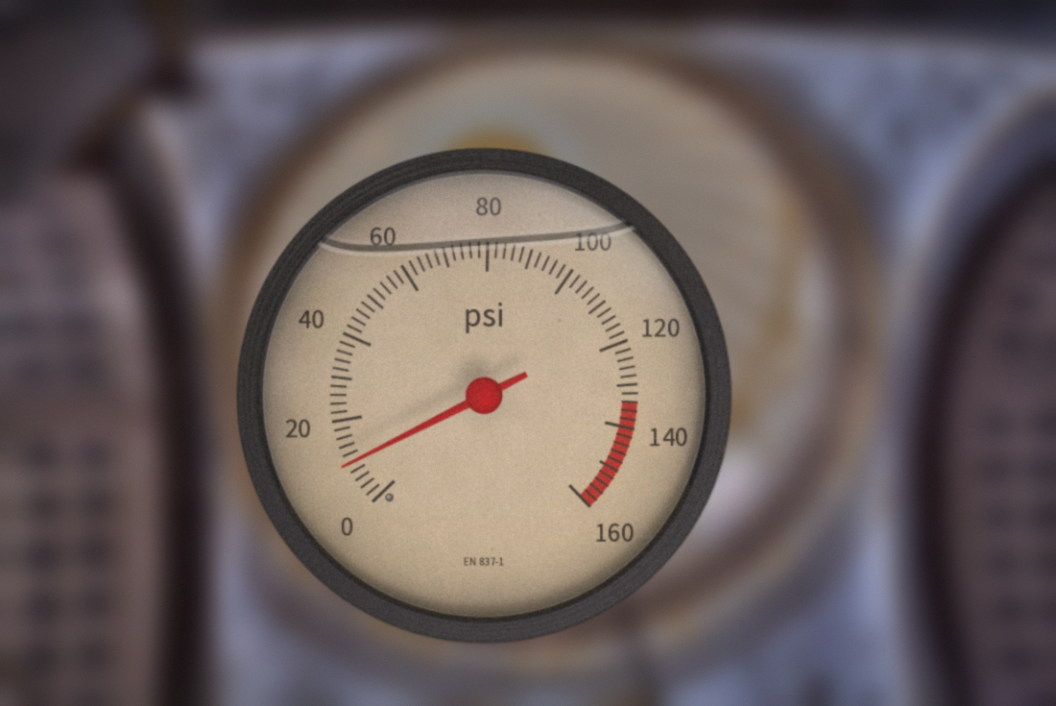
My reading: 10,psi
